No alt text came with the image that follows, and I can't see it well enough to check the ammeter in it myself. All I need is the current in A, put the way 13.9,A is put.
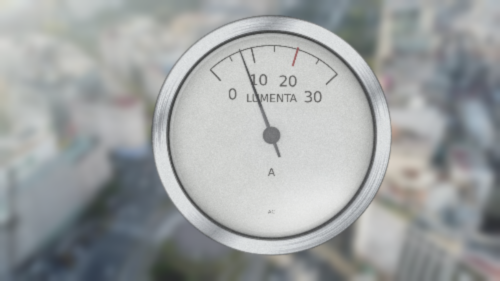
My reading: 7.5,A
